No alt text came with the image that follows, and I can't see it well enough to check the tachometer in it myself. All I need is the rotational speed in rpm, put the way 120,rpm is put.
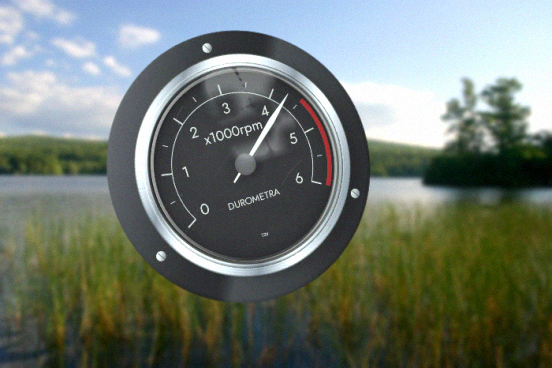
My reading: 4250,rpm
